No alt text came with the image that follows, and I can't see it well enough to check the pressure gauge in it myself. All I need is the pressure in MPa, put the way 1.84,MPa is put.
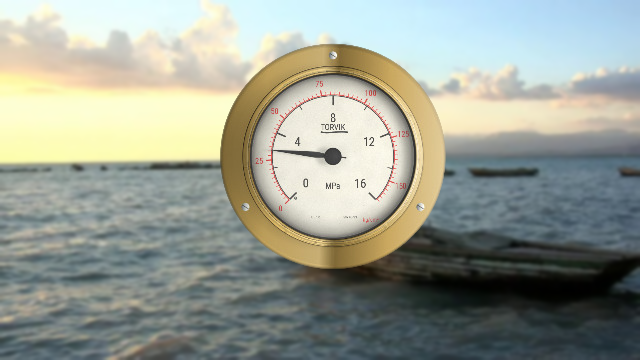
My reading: 3,MPa
